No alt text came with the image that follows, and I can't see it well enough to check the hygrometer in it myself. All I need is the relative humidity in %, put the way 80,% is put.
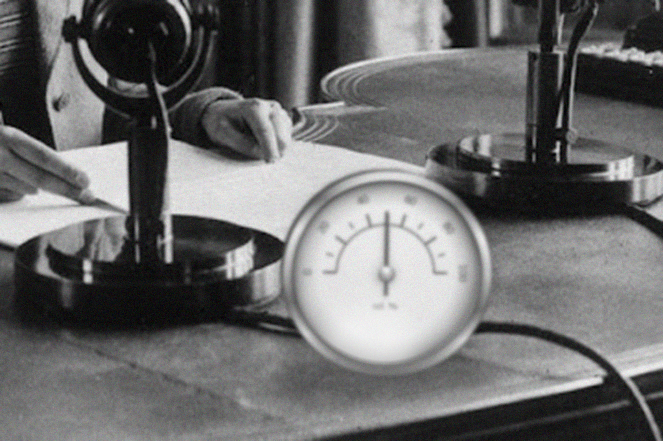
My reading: 50,%
